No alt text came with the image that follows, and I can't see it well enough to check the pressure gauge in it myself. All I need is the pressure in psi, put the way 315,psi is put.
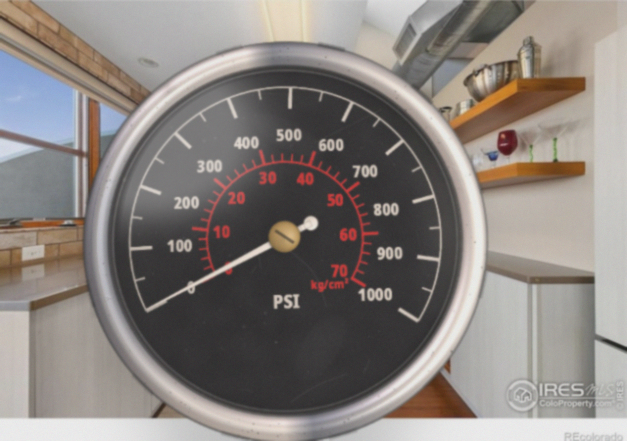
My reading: 0,psi
